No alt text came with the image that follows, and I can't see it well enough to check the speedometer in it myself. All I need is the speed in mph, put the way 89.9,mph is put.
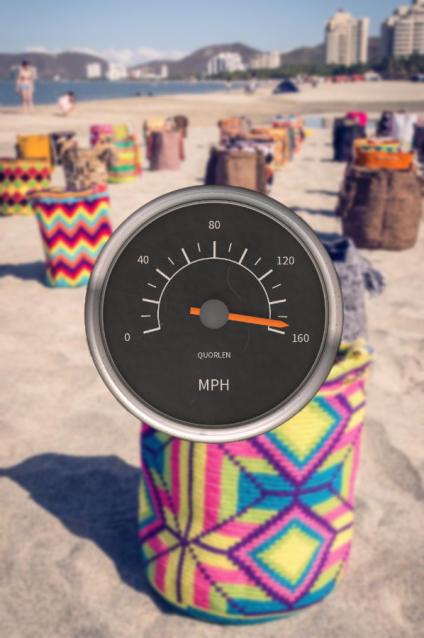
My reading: 155,mph
